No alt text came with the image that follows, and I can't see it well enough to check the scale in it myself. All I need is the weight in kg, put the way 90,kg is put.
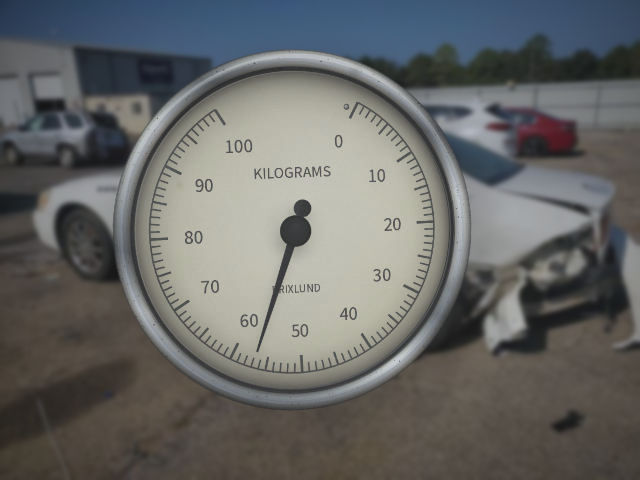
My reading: 57,kg
